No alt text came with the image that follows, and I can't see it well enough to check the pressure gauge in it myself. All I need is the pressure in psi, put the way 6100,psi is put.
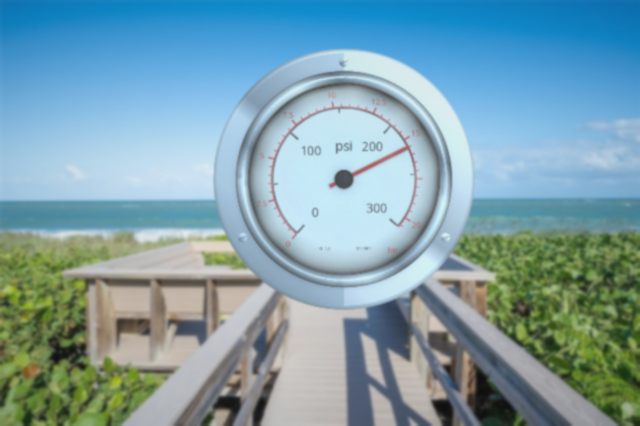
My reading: 225,psi
